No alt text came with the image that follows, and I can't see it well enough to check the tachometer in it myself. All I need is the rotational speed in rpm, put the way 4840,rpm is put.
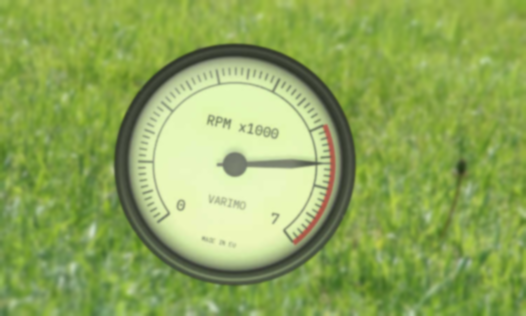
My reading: 5600,rpm
